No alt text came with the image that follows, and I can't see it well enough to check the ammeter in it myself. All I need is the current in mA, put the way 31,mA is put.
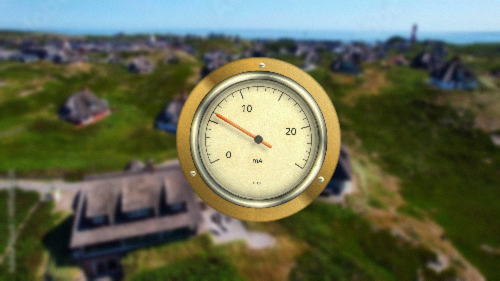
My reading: 6,mA
